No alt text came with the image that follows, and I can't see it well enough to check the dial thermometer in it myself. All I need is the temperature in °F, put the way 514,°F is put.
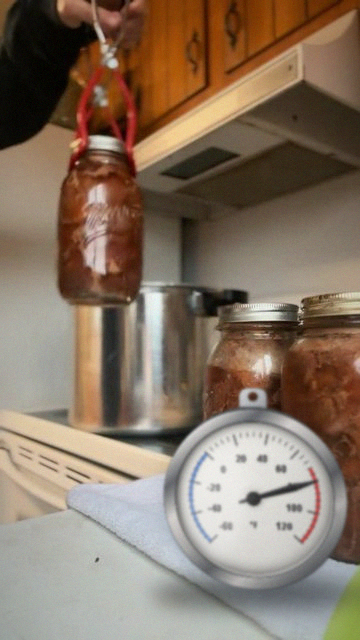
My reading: 80,°F
